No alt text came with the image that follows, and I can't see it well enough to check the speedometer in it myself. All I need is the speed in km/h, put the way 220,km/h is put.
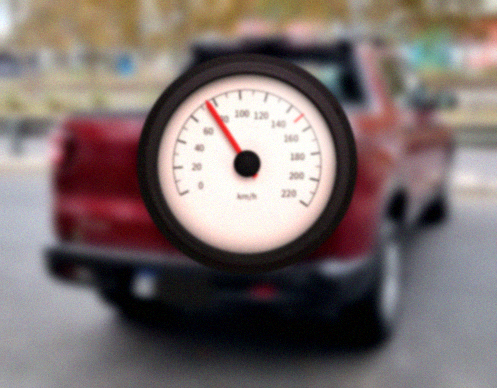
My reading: 75,km/h
